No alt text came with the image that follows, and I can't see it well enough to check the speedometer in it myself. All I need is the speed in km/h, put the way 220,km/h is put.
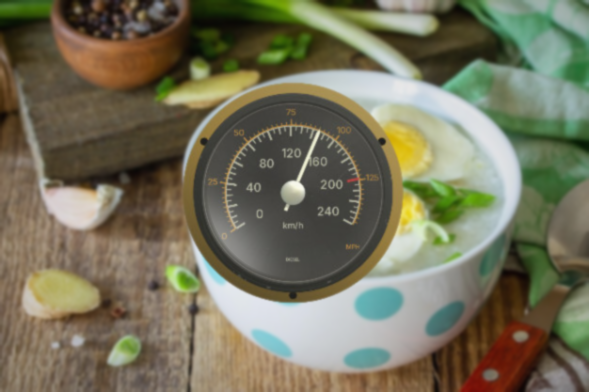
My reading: 145,km/h
